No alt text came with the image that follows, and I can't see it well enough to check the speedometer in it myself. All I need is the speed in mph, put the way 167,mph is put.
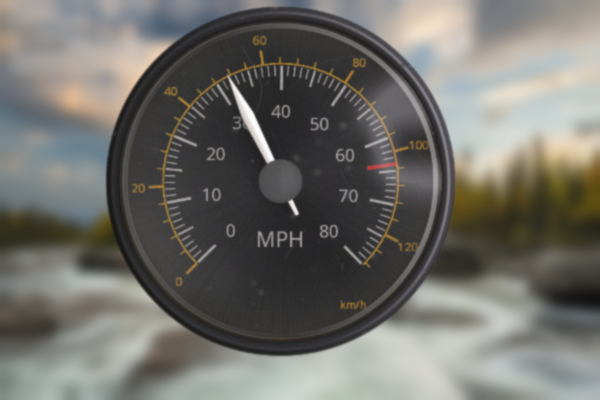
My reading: 32,mph
